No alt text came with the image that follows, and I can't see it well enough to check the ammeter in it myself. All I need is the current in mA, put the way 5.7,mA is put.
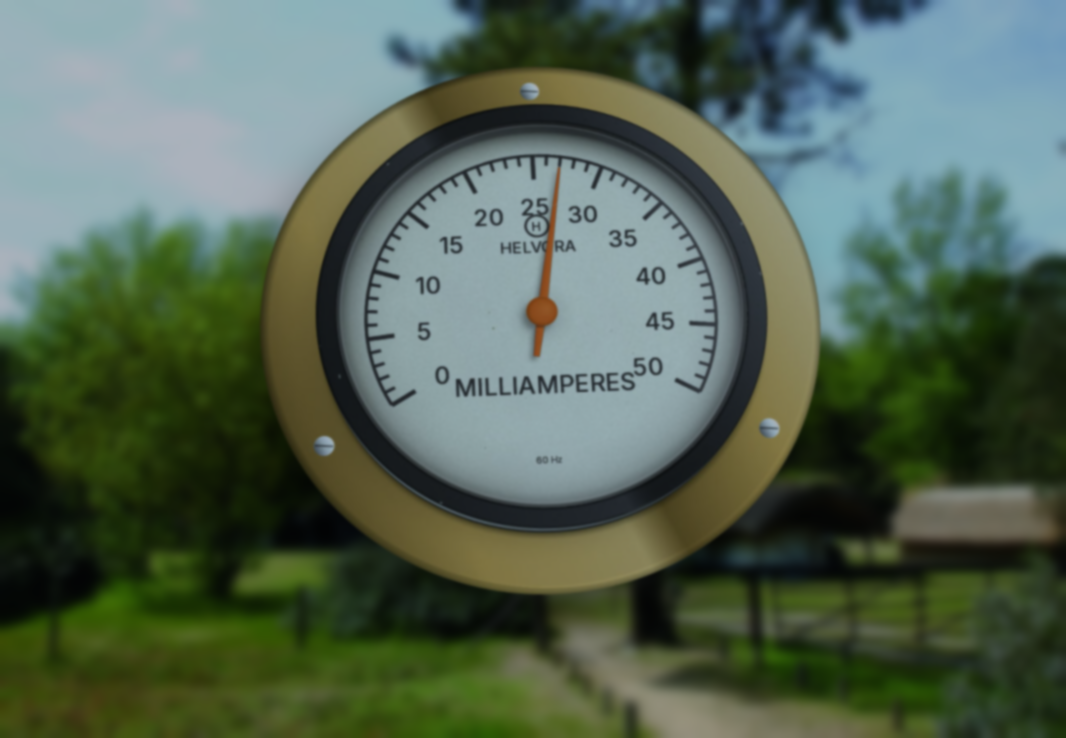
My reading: 27,mA
